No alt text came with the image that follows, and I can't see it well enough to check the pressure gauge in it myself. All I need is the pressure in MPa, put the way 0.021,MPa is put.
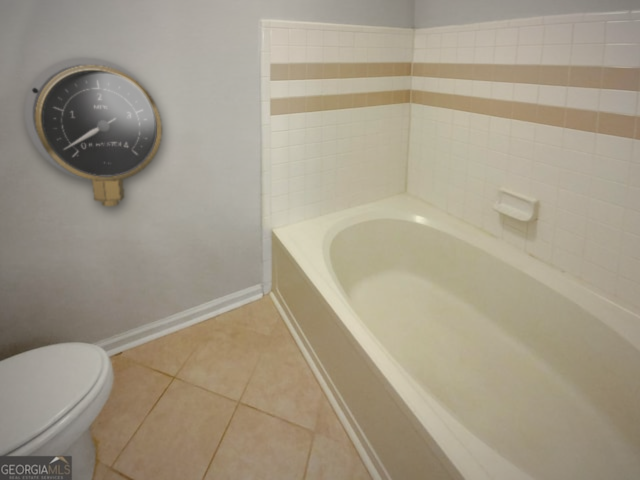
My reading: 0.2,MPa
